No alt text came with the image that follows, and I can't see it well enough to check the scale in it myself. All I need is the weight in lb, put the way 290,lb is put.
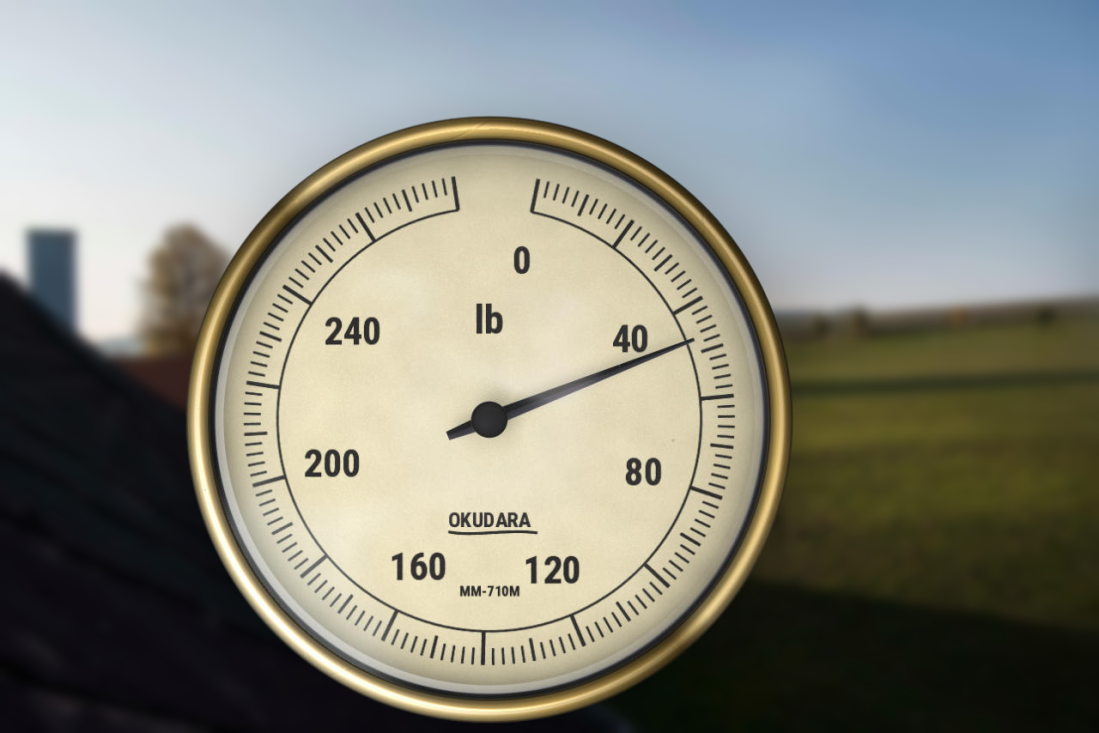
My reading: 47,lb
